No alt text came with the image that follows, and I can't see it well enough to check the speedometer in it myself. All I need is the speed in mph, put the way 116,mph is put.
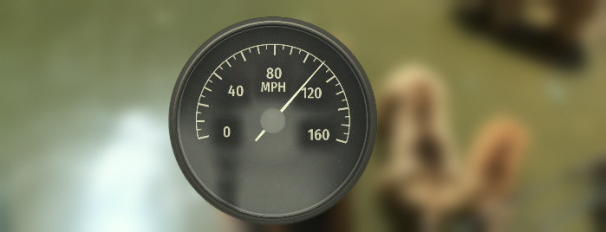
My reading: 110,mph
